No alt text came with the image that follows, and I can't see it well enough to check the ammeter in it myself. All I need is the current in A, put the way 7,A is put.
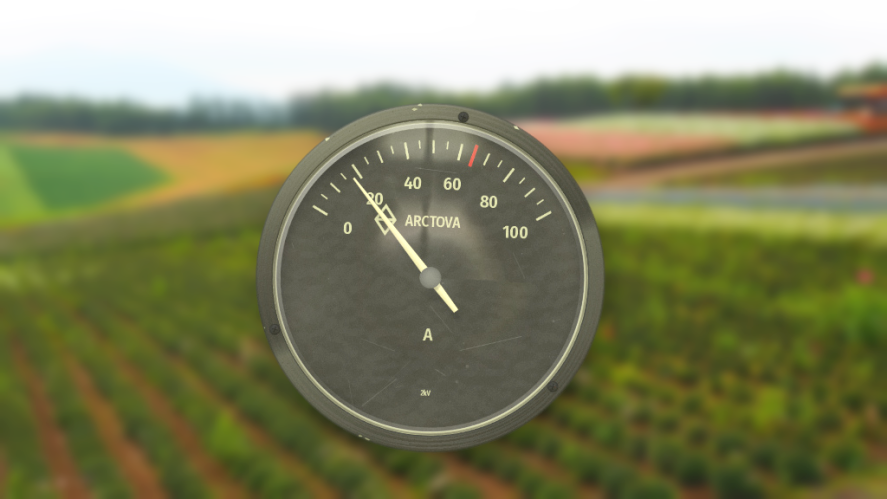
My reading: 17.5,A
